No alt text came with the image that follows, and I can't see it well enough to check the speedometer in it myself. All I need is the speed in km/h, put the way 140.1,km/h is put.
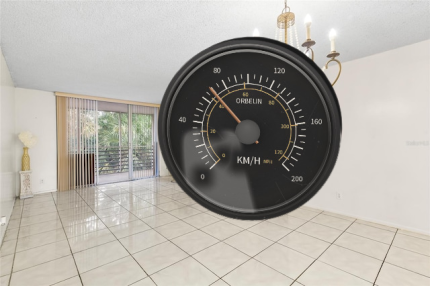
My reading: 70,km/h
